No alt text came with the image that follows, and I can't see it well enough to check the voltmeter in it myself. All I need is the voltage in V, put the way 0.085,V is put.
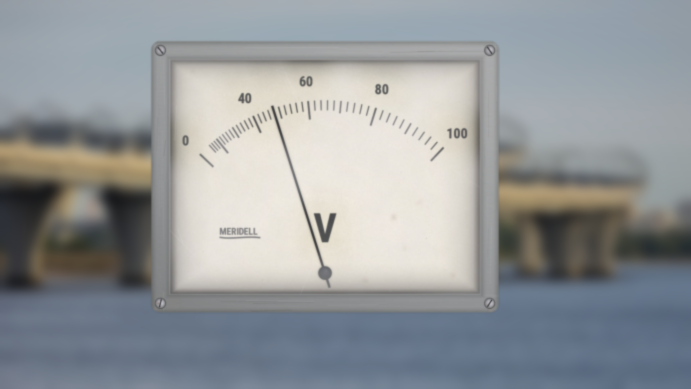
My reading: 48,V
